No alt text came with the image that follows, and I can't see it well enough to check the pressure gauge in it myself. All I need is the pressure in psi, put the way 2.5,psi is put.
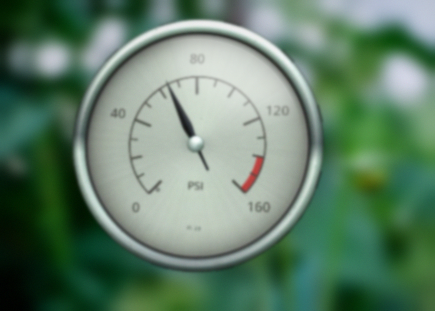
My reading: 65,psi
